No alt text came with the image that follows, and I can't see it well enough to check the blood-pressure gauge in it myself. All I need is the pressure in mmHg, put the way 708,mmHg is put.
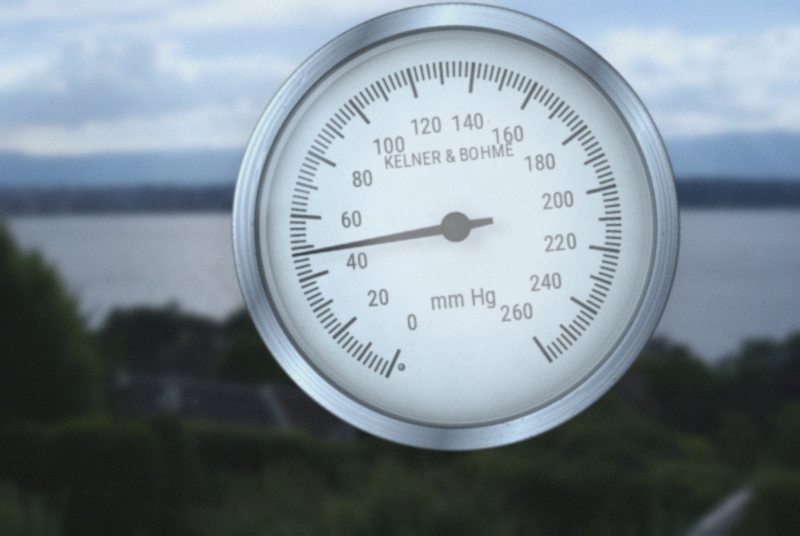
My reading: 48,mmHg
